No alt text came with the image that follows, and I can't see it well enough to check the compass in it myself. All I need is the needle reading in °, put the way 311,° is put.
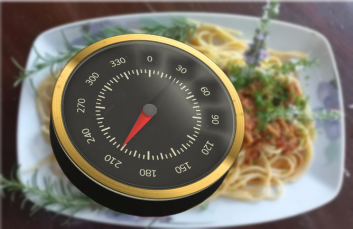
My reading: 210,°
